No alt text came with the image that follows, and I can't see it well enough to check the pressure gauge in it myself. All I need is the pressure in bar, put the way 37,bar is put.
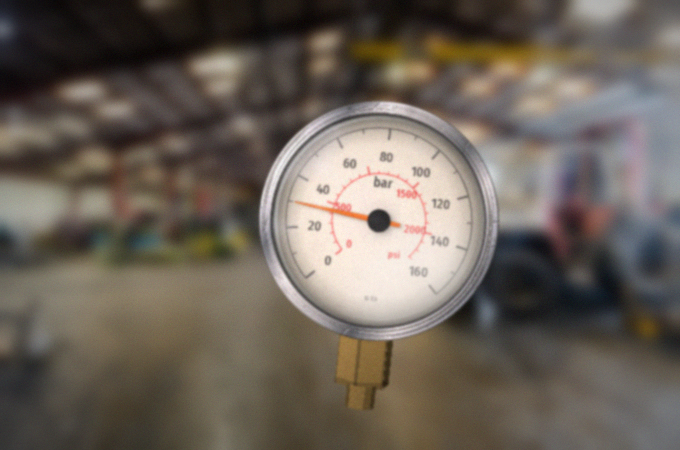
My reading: 30,bar
